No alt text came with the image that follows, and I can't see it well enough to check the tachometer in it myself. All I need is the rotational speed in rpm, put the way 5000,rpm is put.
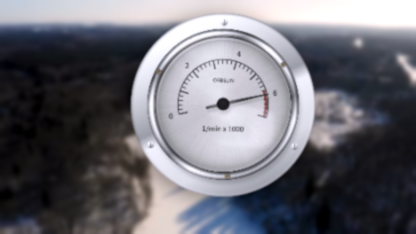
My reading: 6000,rpm
